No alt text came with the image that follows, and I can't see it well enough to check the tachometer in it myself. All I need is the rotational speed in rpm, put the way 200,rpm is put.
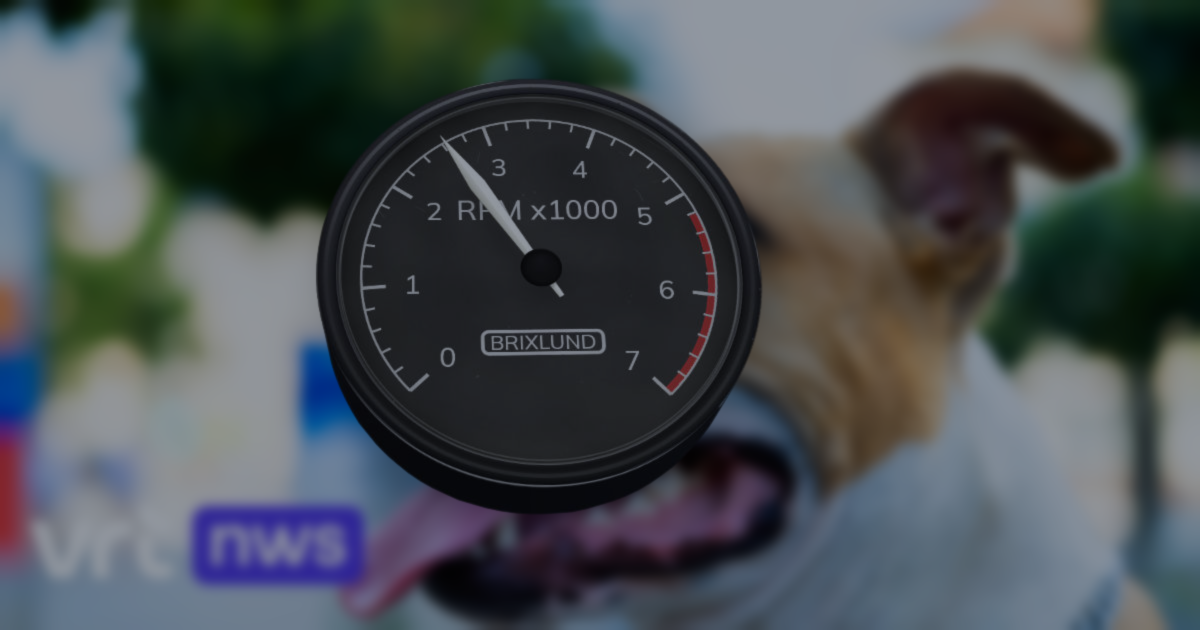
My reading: 2600,rpm
